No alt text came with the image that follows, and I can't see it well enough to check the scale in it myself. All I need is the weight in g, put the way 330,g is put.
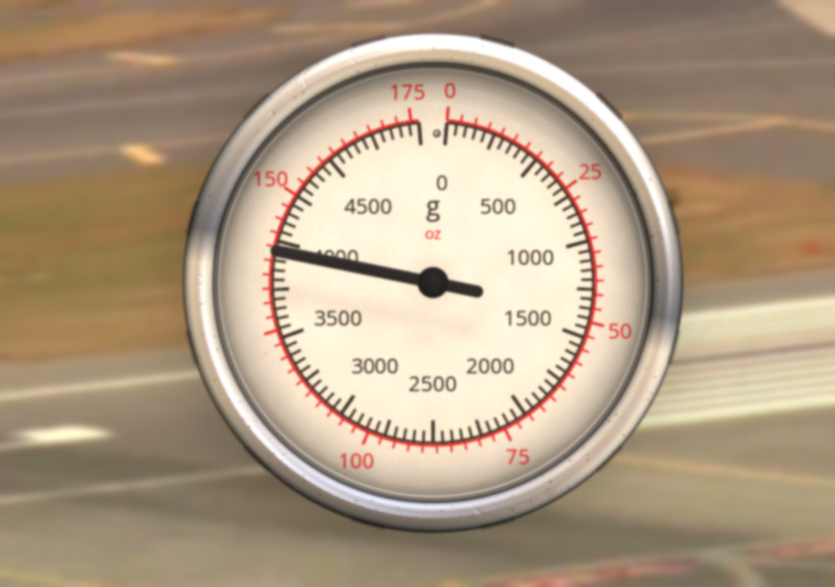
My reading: 3950,g
